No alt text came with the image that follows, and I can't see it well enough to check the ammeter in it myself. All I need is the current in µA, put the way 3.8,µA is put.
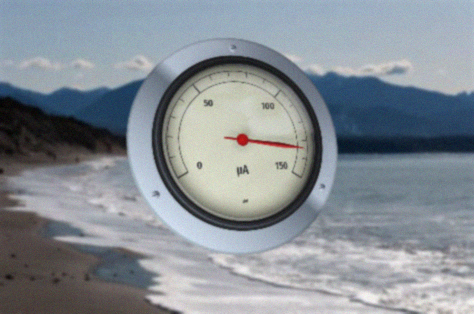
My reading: 135,µA
